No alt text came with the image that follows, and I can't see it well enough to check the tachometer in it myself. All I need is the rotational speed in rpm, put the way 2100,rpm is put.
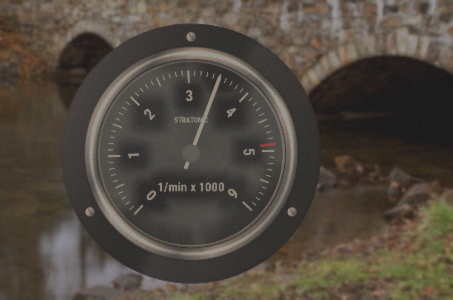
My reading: 3500,rpm
